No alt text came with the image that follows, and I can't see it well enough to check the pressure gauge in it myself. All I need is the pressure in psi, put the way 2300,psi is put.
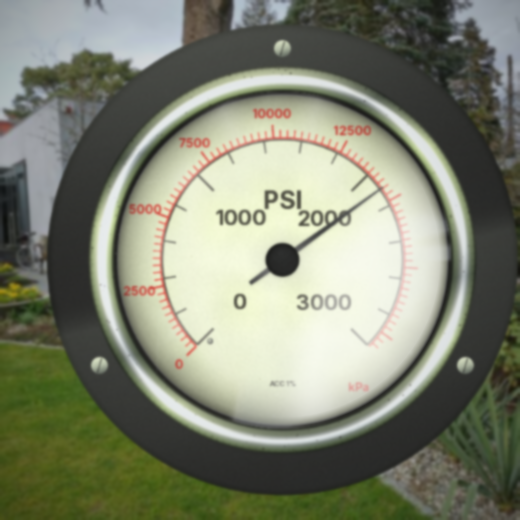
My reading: 2100,psi
